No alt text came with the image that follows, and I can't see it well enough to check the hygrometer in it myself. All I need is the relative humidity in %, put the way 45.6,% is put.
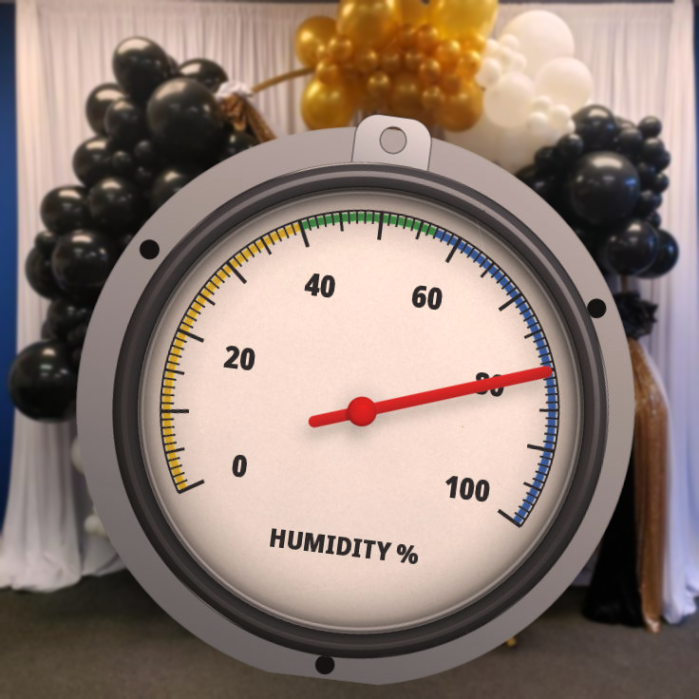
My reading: 80,%
